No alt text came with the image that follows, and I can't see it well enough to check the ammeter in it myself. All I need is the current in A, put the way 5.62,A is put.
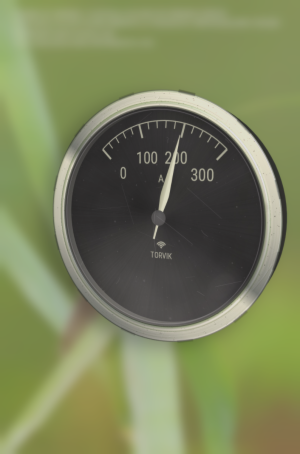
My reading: 200,A
